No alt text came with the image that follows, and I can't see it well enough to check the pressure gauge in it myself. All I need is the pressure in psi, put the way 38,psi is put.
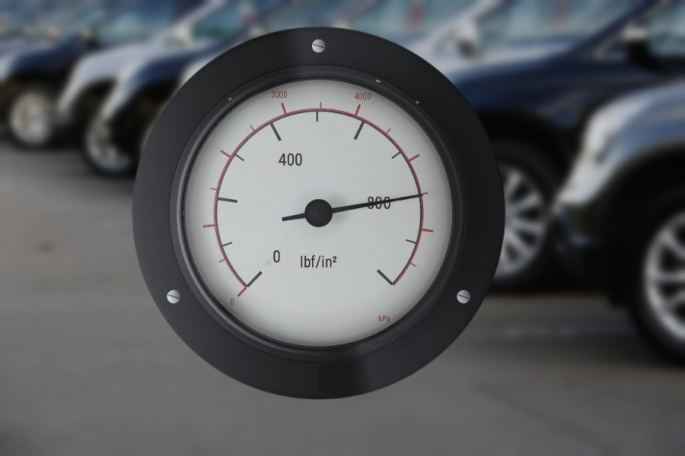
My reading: 800,psi
